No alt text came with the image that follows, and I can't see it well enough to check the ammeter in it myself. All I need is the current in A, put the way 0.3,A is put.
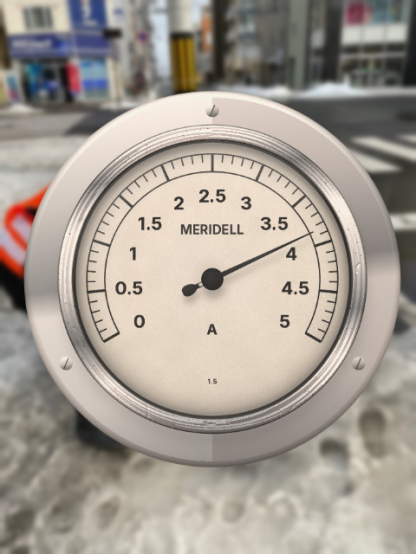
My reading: 3.85,A
